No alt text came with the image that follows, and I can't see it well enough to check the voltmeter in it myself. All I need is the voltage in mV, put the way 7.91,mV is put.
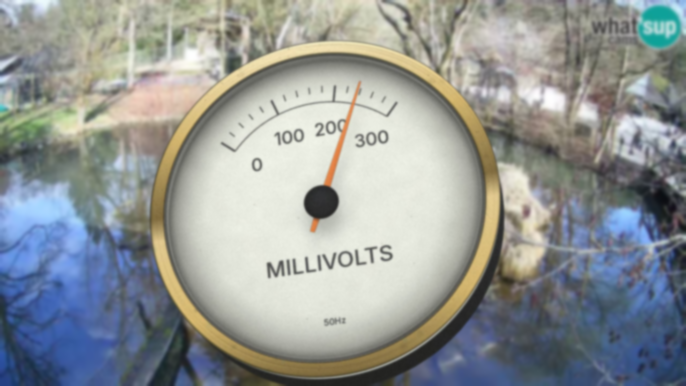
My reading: 240,mV
